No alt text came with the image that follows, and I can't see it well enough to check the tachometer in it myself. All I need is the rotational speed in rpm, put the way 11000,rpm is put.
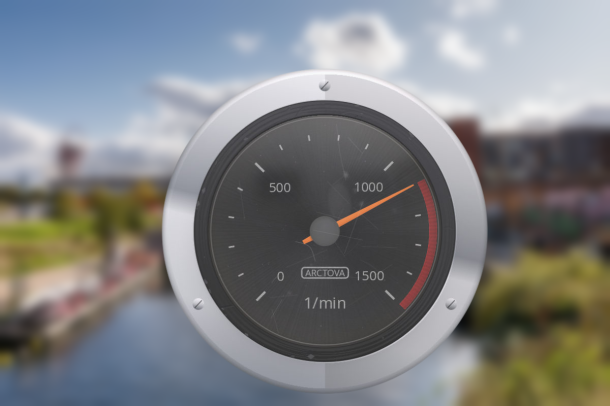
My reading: 1100,rpm
